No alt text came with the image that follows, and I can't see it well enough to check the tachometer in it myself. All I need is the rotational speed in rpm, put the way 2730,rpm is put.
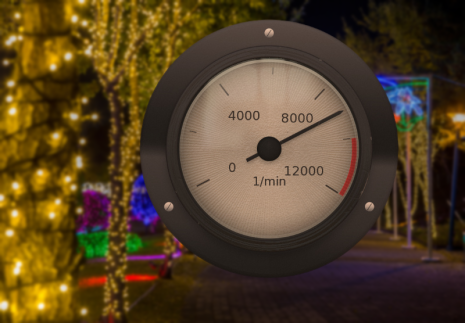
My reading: 9000,rpm
